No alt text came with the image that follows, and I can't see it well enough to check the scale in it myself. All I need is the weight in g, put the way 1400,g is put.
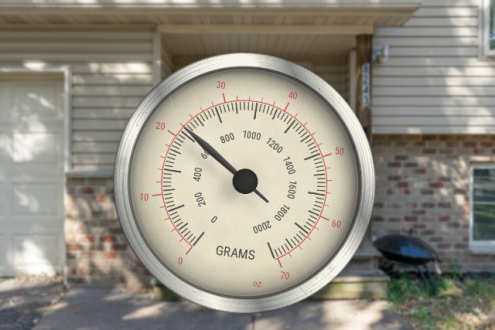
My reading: 620,g
